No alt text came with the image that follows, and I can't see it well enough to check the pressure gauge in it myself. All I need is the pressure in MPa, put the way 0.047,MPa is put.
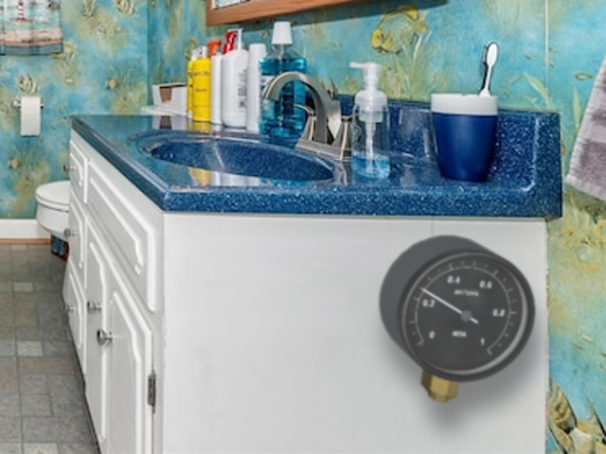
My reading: 0.25,MPa
